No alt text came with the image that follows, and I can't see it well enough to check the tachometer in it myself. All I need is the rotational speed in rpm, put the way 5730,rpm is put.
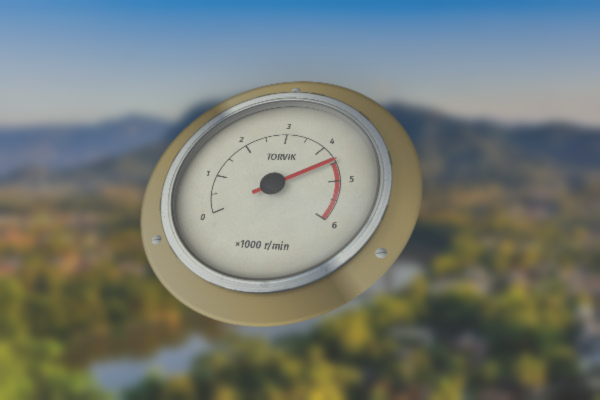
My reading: 4500,rpm
